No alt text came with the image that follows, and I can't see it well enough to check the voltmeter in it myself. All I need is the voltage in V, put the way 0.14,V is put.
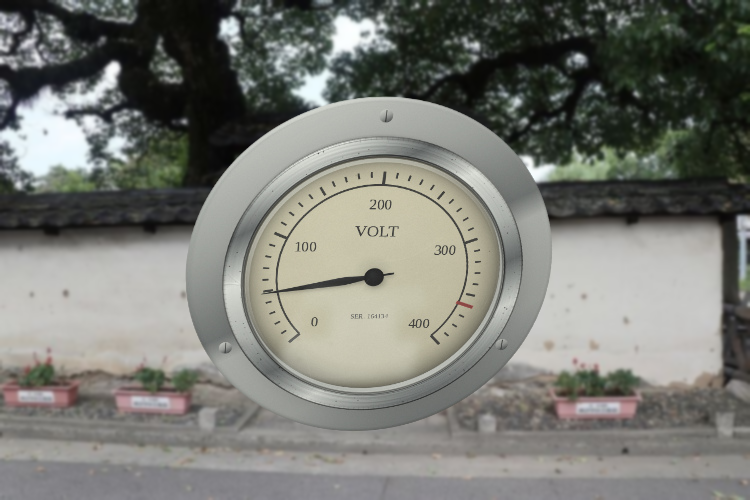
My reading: 50,V
